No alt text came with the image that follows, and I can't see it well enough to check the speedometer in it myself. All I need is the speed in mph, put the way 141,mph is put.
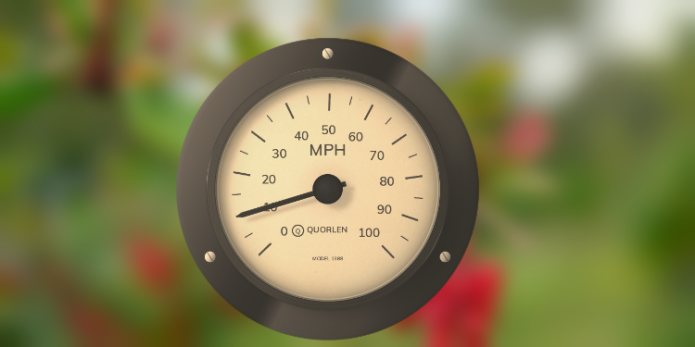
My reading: 10,mph
